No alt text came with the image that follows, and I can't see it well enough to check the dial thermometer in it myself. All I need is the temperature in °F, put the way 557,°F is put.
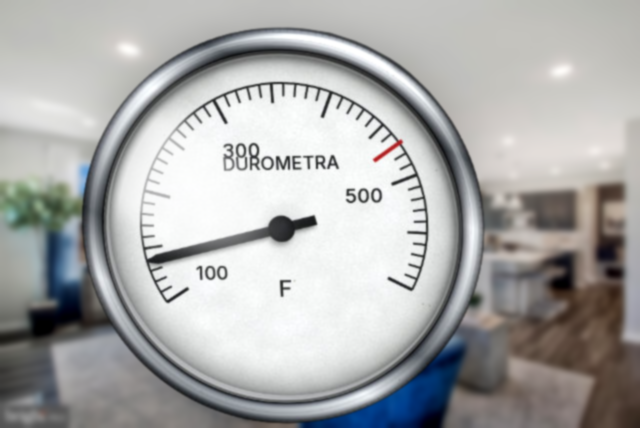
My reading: 140,°F
